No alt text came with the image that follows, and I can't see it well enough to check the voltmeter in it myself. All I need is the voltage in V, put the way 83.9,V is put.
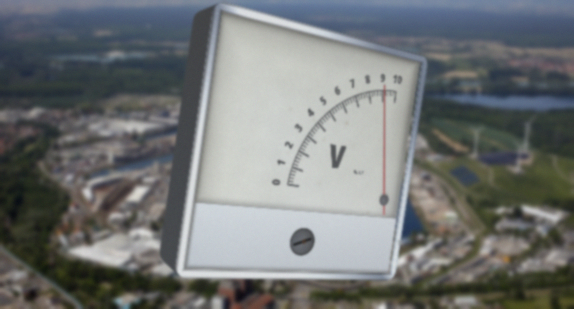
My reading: 9,V
